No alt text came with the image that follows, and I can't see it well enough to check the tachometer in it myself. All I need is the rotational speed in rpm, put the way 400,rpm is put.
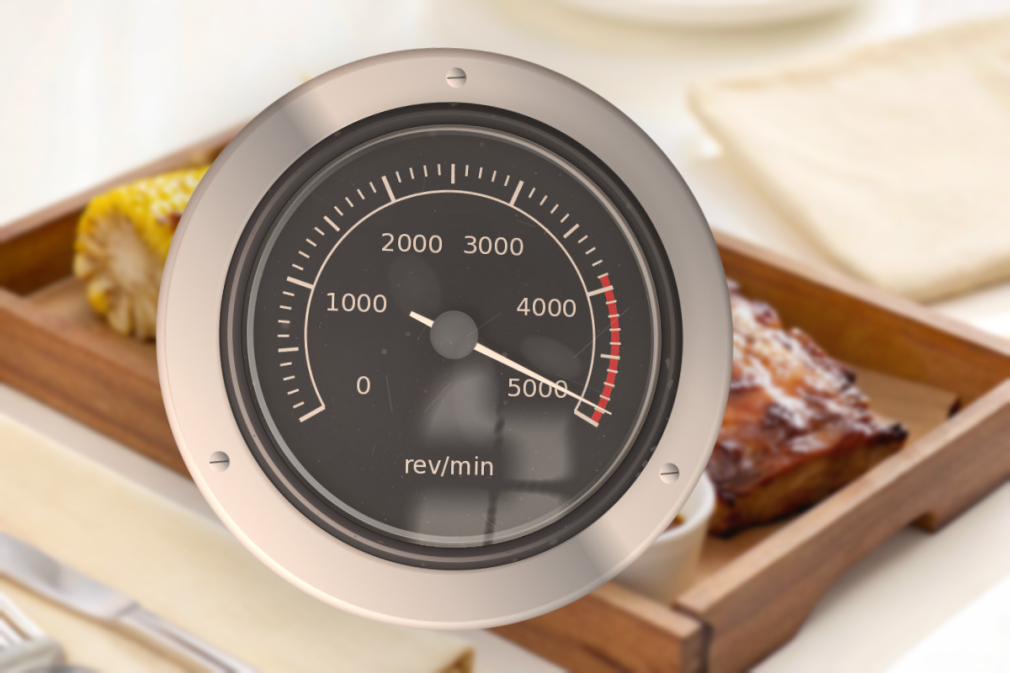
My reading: 4900,rpm
